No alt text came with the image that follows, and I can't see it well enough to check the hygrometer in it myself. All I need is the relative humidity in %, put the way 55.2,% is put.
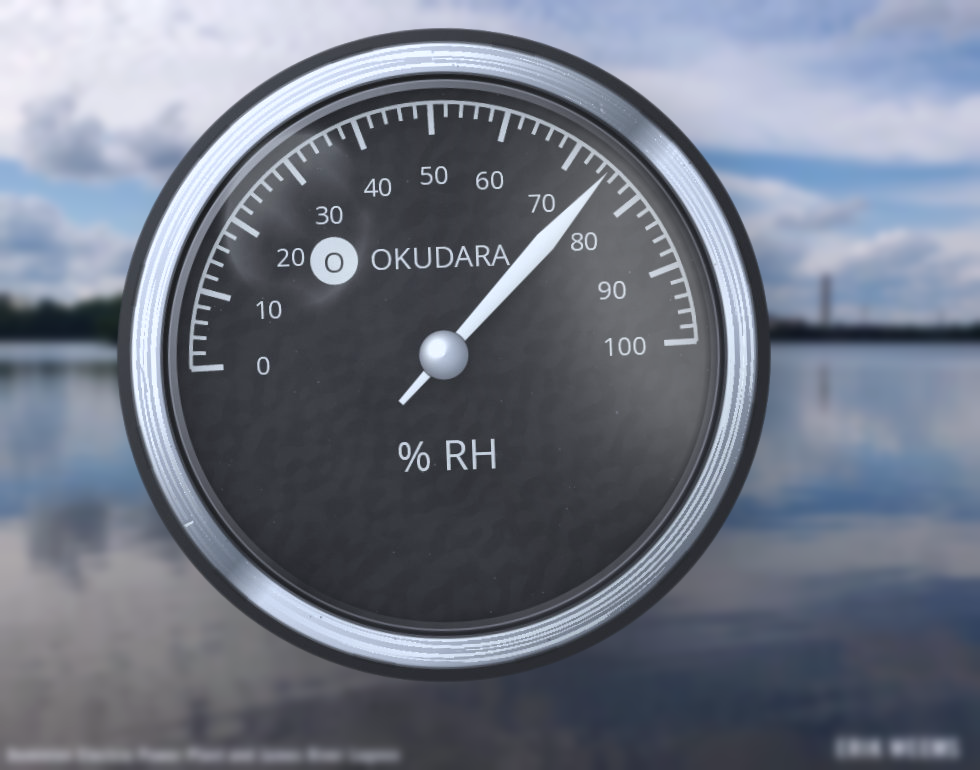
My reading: 75,%
